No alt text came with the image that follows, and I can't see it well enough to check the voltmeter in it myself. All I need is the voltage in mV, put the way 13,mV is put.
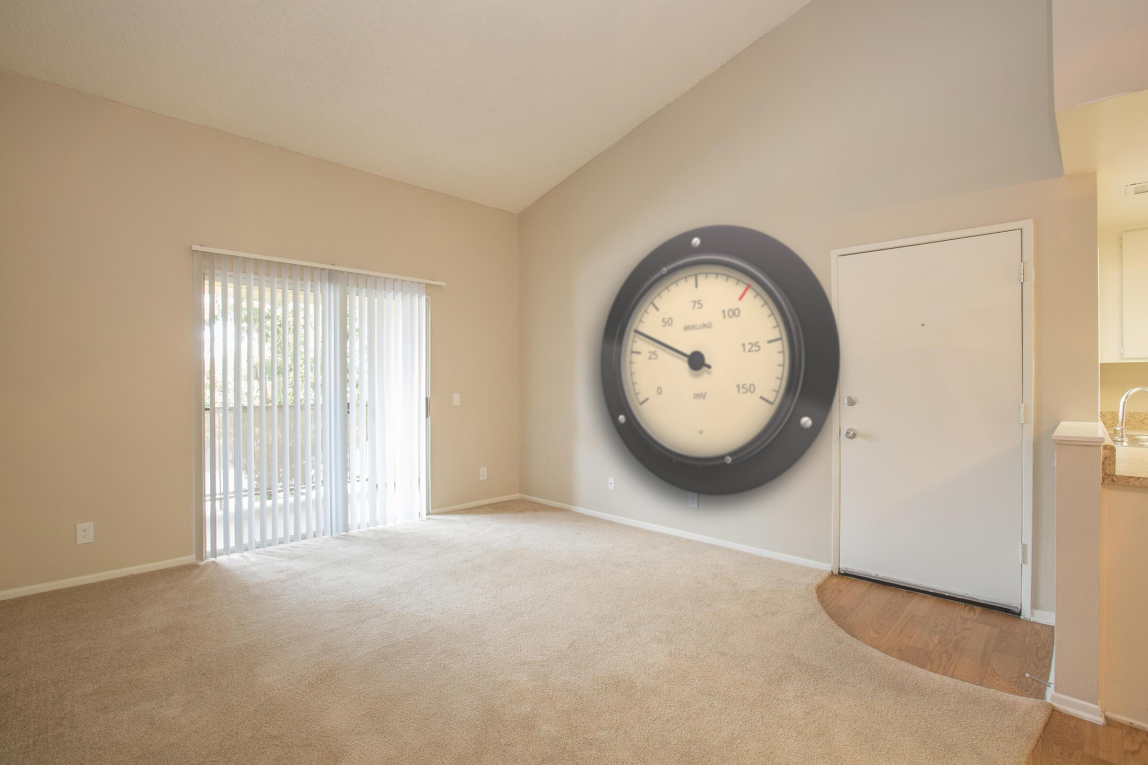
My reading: 35,mV
